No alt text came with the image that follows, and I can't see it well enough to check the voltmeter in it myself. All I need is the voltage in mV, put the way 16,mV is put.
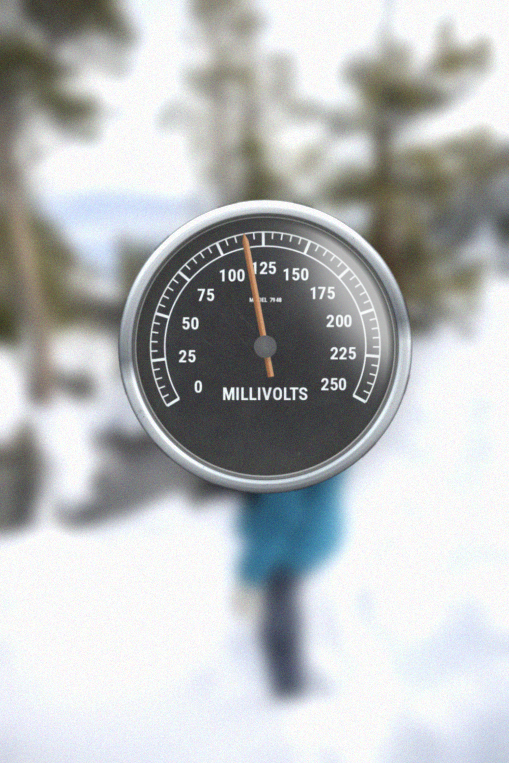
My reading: 115,mV
